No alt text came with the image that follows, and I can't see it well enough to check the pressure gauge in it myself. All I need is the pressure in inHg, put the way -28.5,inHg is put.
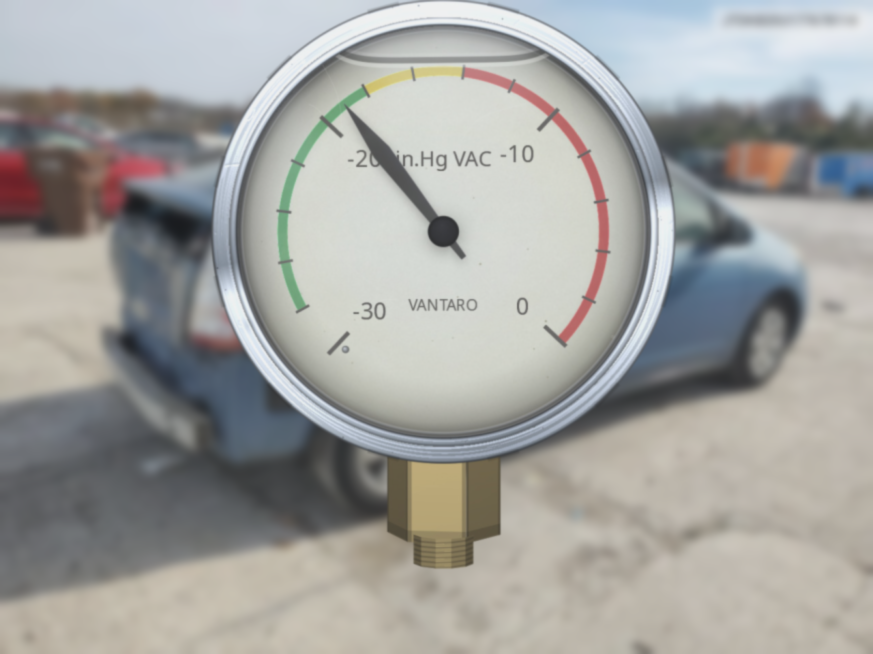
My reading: -19,inHg
